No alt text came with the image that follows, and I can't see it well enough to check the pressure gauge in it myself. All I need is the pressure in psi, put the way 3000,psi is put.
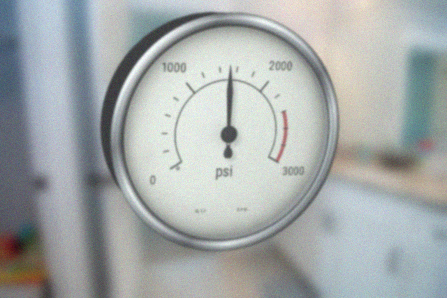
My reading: 1500,psi
